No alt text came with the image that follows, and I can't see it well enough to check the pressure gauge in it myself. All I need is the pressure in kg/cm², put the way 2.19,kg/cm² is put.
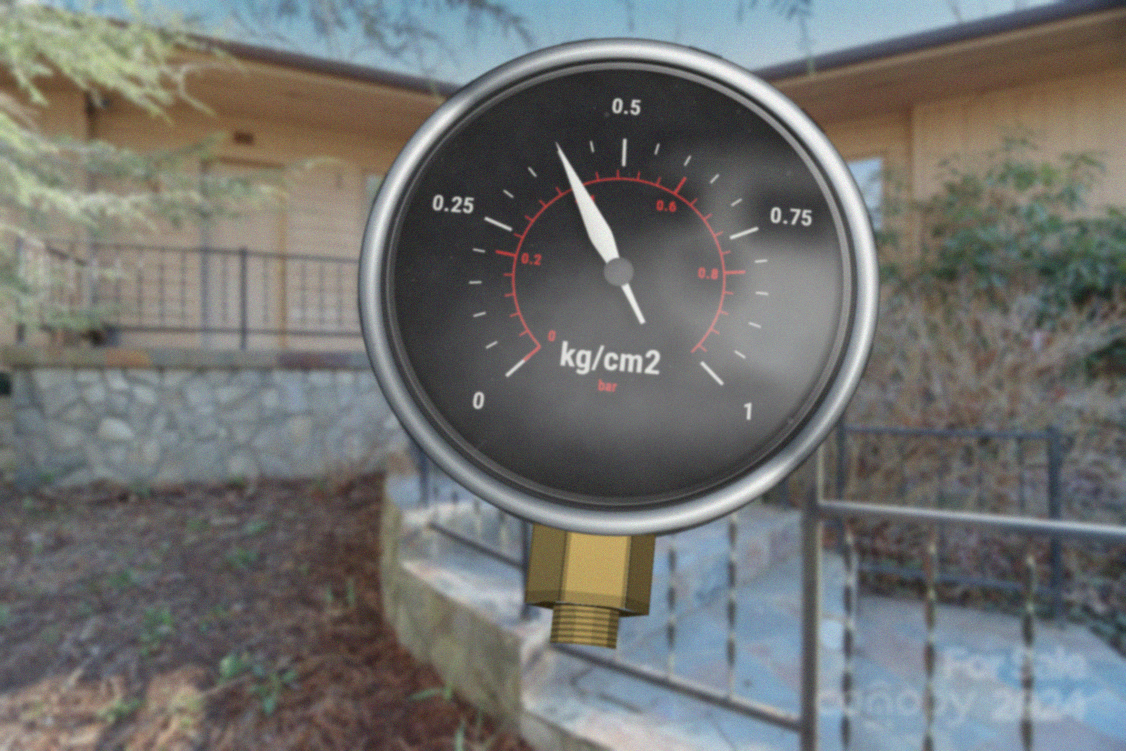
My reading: 0.4,kg/cm²
